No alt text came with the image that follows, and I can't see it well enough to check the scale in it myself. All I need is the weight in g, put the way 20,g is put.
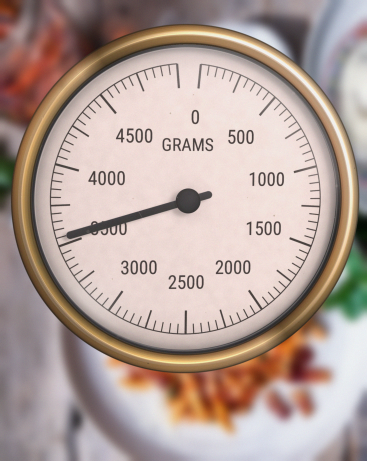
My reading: 3550,g
